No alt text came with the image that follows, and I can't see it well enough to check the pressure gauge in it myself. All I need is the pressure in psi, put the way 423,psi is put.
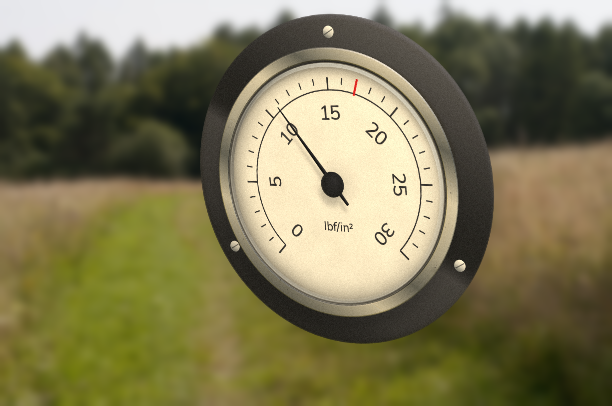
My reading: 11,psi
